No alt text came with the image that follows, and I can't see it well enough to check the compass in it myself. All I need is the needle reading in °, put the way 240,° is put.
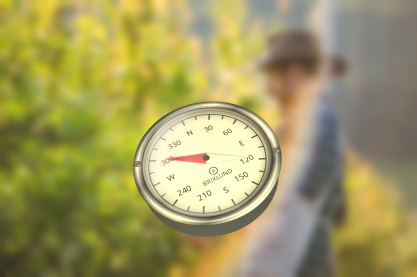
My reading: 300,°
